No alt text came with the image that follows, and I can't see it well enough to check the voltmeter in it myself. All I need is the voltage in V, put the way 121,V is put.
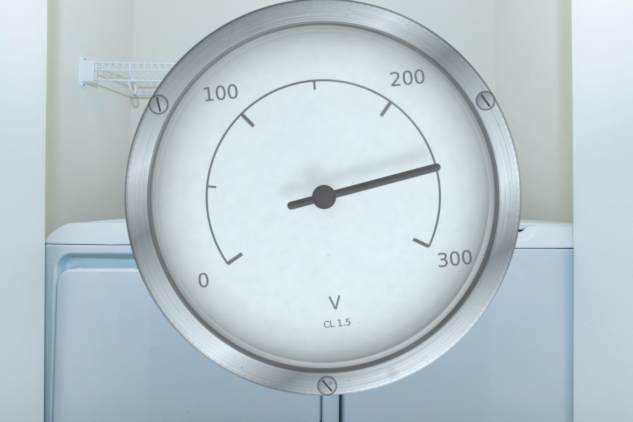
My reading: 250,V
